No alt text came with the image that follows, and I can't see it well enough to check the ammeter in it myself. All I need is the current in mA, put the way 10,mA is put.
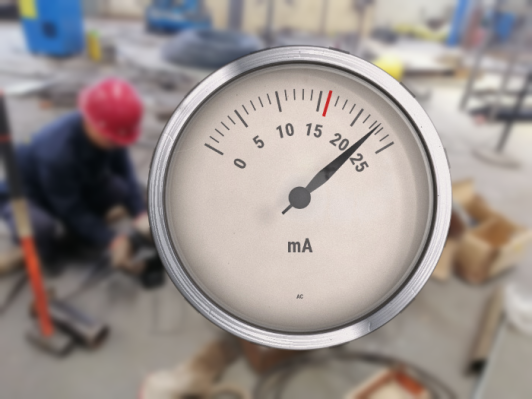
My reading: 22.5,mA
